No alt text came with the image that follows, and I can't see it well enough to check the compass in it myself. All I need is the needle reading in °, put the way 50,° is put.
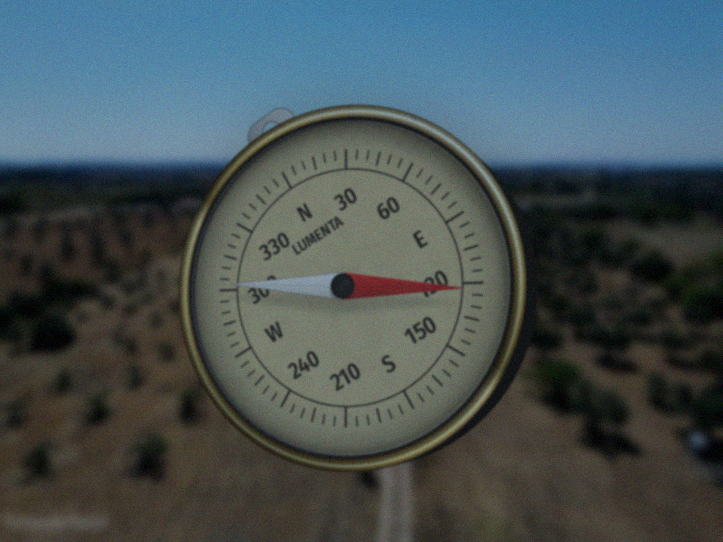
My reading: 122.5,°
